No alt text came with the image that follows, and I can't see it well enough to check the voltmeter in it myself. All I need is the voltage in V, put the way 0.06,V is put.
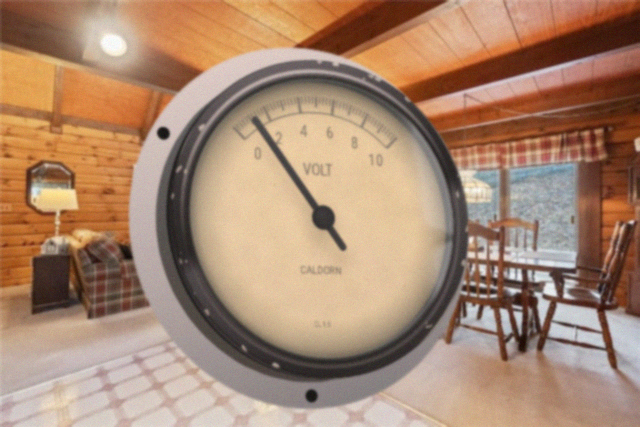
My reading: 1,V
